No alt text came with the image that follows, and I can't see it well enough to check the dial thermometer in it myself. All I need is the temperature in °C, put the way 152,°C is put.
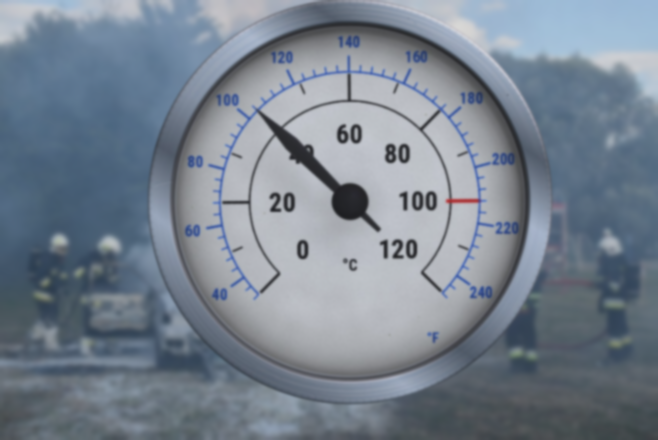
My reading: 40,°C
